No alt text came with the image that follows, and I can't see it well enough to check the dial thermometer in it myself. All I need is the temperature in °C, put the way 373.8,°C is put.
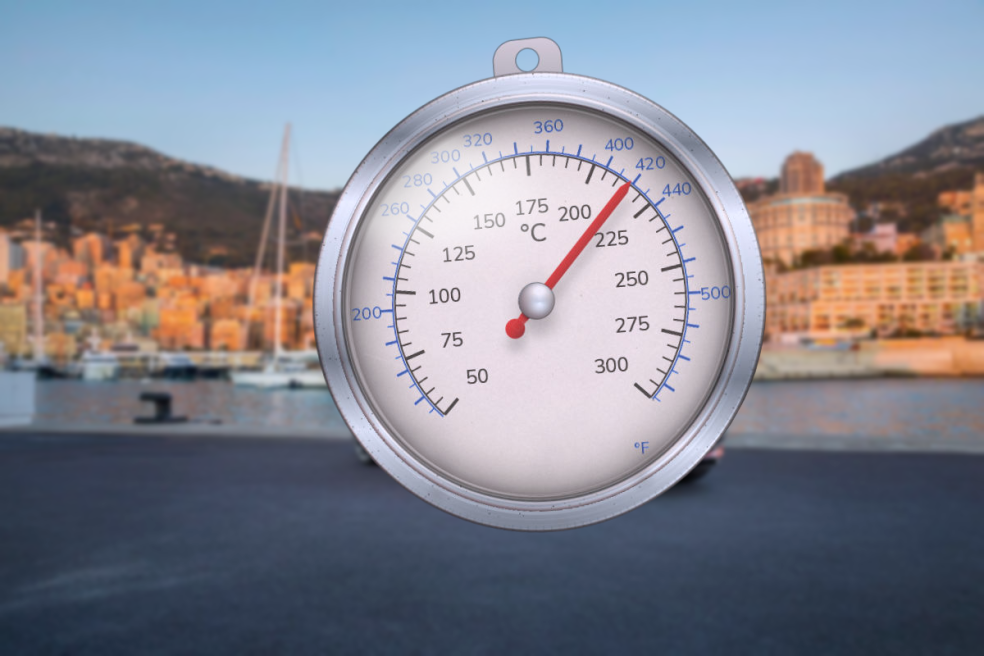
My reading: 215,°C
